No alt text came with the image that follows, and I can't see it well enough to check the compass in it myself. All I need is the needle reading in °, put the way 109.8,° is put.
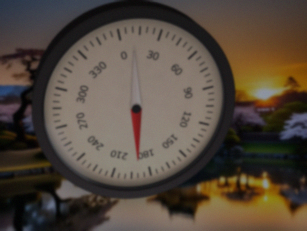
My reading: 190,°
